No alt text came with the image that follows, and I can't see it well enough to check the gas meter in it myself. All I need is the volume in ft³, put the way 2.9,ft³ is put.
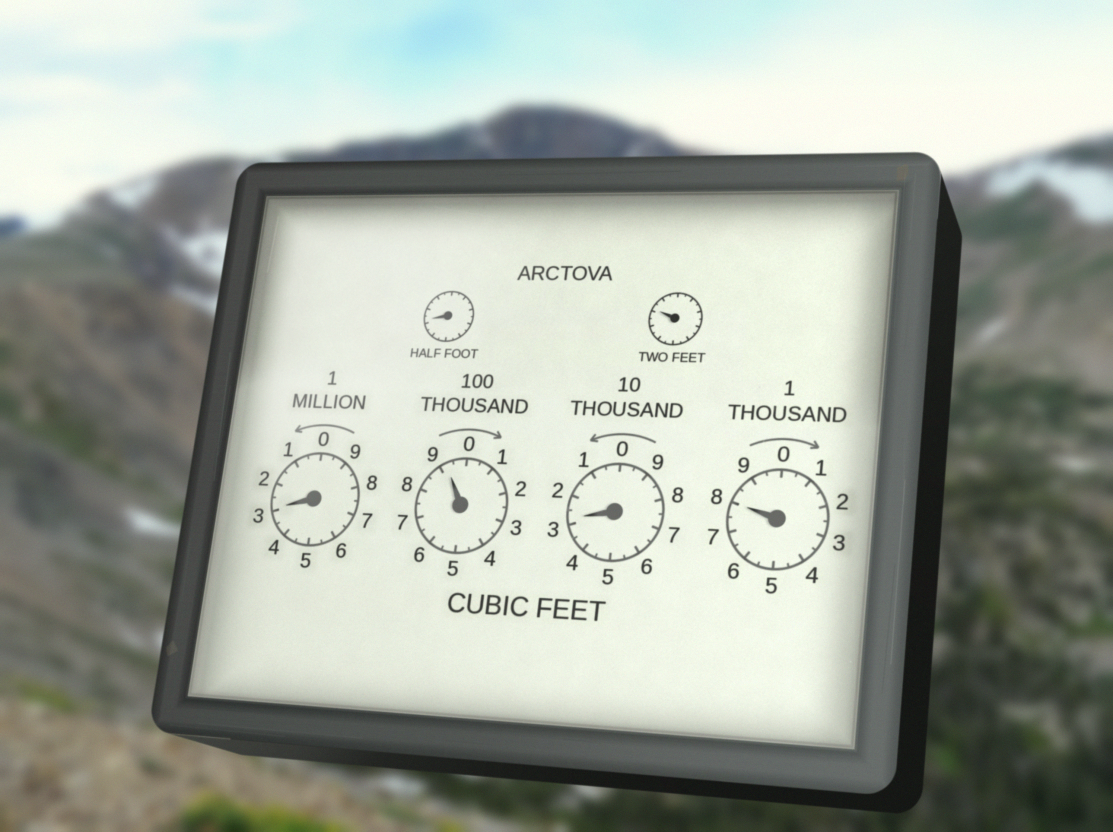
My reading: 292800,ft³
